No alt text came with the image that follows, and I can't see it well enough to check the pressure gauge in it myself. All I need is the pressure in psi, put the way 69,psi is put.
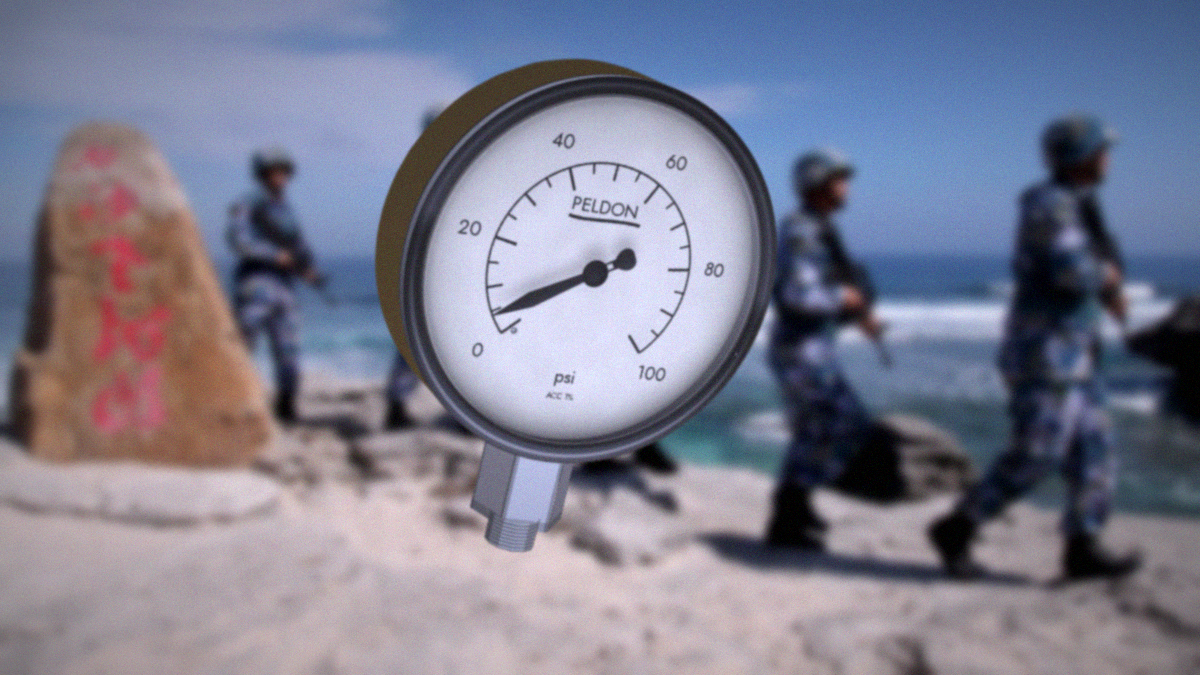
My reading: 5,psi
